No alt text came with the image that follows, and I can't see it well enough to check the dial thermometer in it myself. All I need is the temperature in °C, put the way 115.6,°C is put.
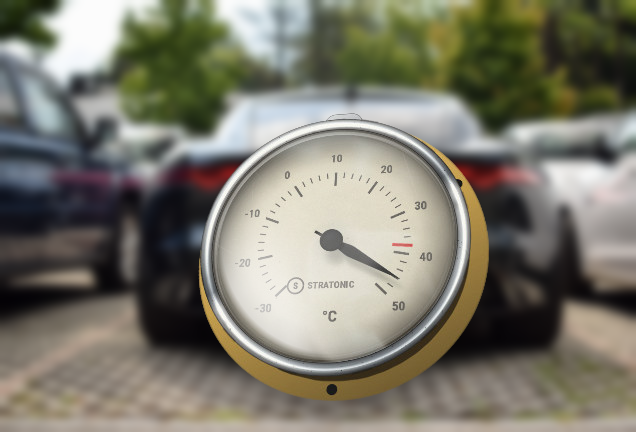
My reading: 46,°C
